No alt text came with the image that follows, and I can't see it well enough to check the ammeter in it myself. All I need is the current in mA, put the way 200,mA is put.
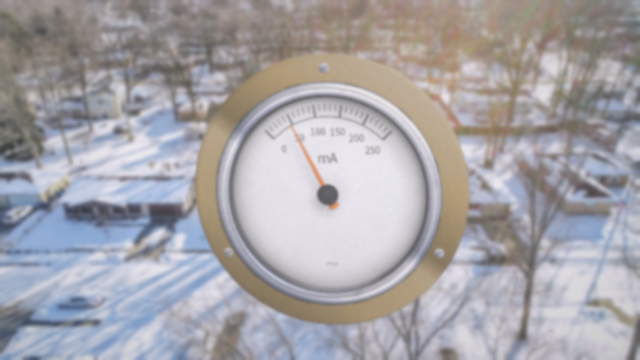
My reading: 50,mA
